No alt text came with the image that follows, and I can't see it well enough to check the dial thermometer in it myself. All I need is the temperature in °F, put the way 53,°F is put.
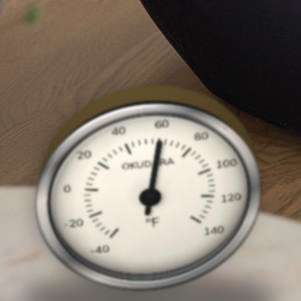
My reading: 60,°F
